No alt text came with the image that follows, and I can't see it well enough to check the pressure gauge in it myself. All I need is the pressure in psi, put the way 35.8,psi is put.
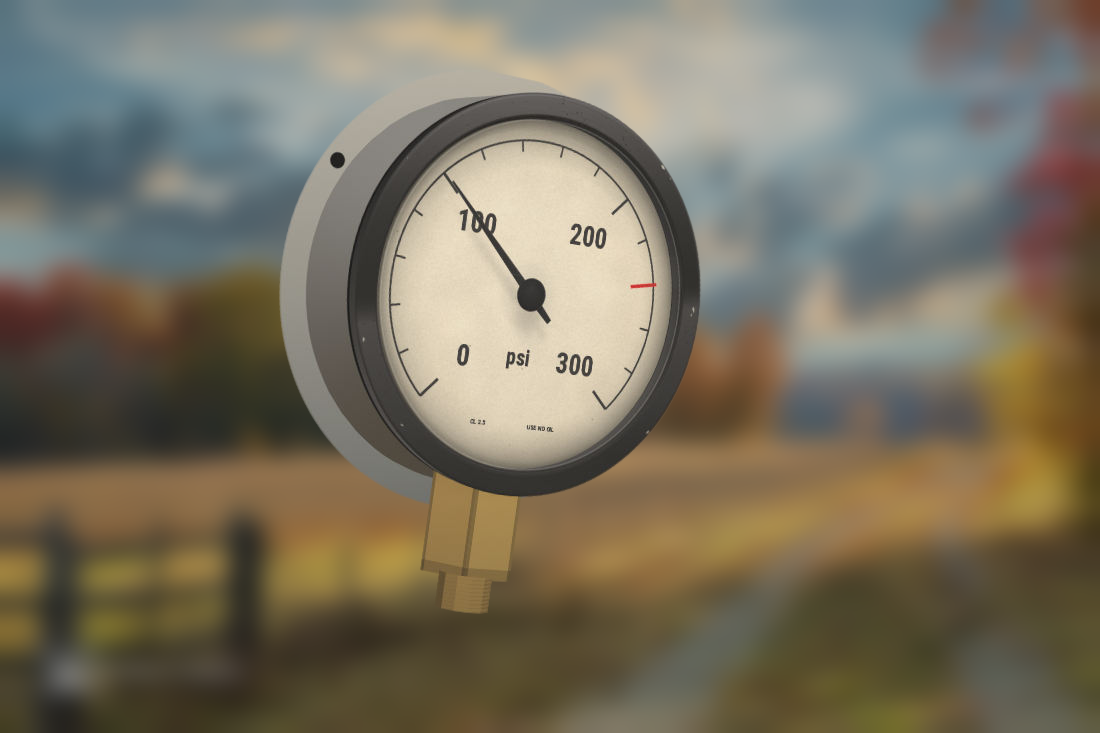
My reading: 100,psi
